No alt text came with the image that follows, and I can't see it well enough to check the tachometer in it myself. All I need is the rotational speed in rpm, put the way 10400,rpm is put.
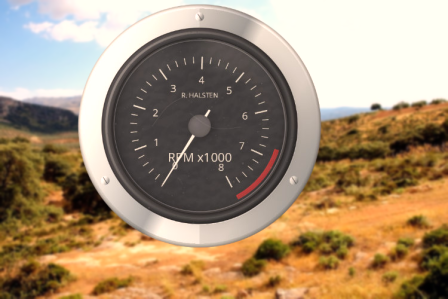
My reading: 0,rpm
